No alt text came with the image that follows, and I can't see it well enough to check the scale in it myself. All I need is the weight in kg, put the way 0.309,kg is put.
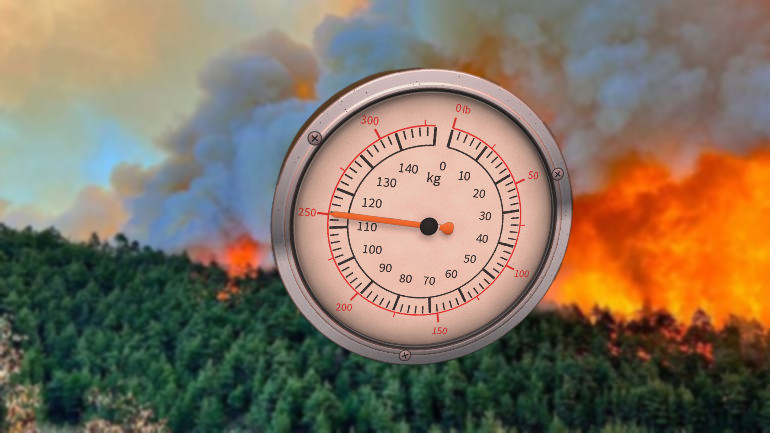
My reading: 114,kg
